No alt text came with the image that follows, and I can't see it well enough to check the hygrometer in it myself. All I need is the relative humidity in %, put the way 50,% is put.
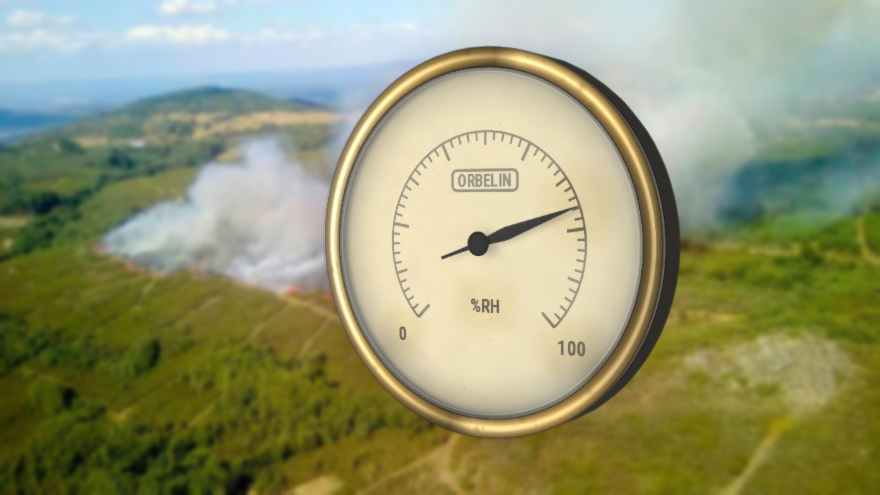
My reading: 76,%
